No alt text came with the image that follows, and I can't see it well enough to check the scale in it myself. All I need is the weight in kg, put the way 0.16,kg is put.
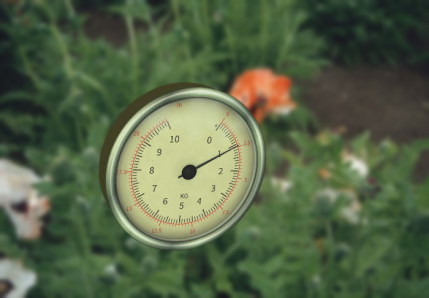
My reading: 1,kg
